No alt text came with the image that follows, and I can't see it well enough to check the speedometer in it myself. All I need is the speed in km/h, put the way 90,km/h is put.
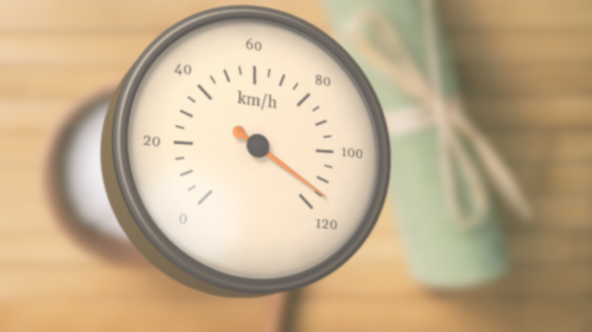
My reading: 115,km/h
